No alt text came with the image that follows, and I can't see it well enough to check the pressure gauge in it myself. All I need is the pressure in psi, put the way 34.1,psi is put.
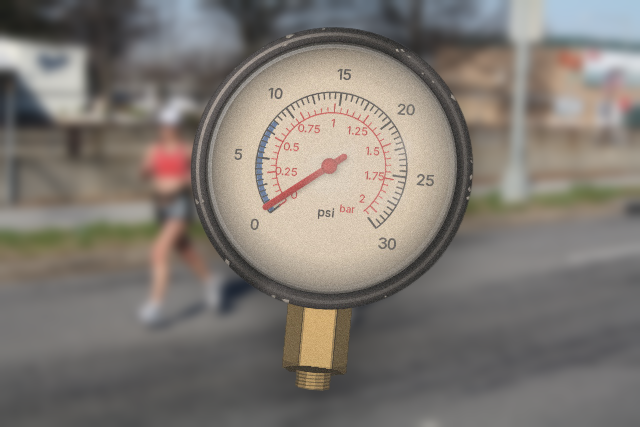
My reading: 0.5,psi
